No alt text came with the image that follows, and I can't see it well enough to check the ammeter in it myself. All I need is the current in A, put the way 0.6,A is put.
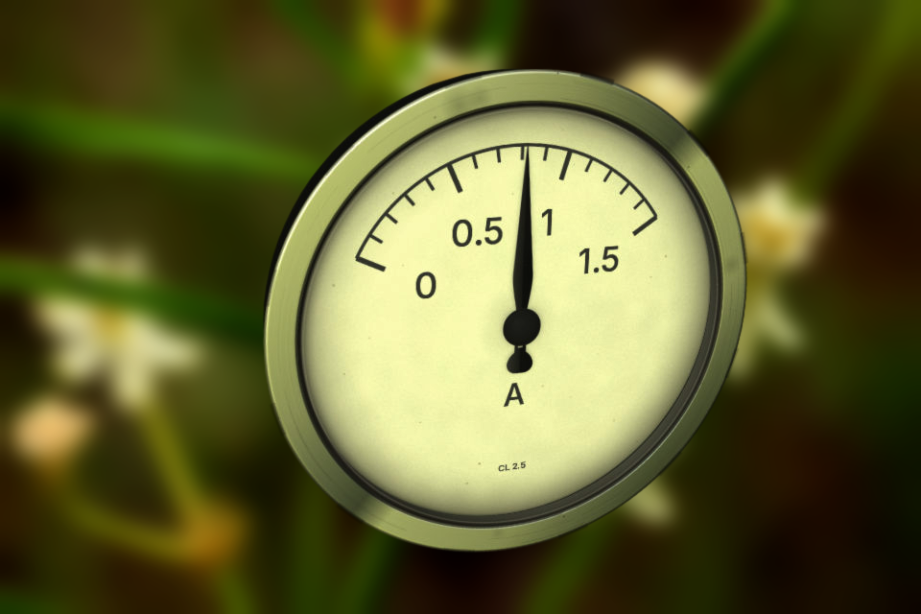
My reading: 0.8,A
